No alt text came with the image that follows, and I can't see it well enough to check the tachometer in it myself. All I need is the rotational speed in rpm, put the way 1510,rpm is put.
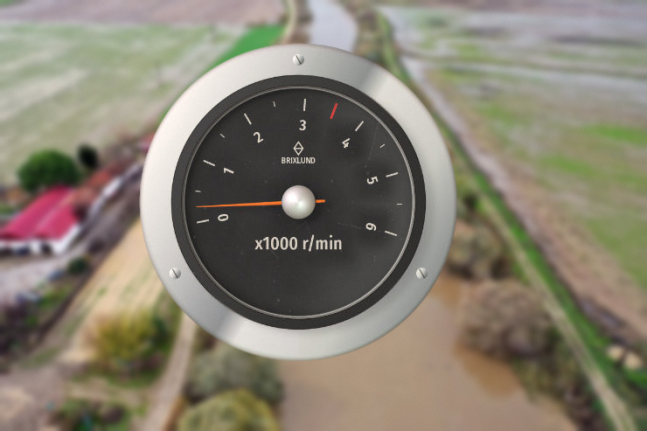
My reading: 250,rpm
